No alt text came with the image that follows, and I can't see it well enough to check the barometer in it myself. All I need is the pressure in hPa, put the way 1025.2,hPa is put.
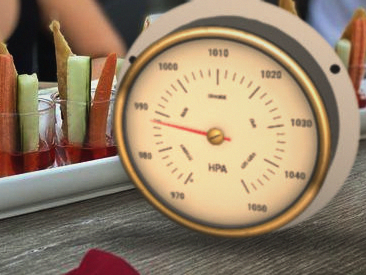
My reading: 988,hPa
